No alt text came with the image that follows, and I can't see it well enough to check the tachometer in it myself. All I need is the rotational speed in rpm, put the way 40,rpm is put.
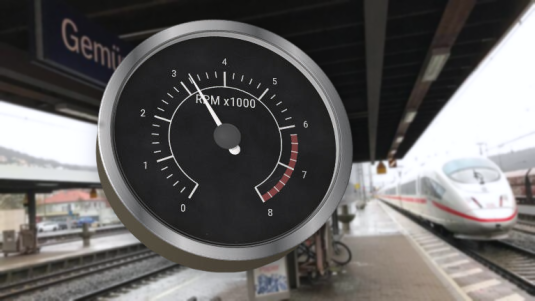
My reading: 3200,rpm
